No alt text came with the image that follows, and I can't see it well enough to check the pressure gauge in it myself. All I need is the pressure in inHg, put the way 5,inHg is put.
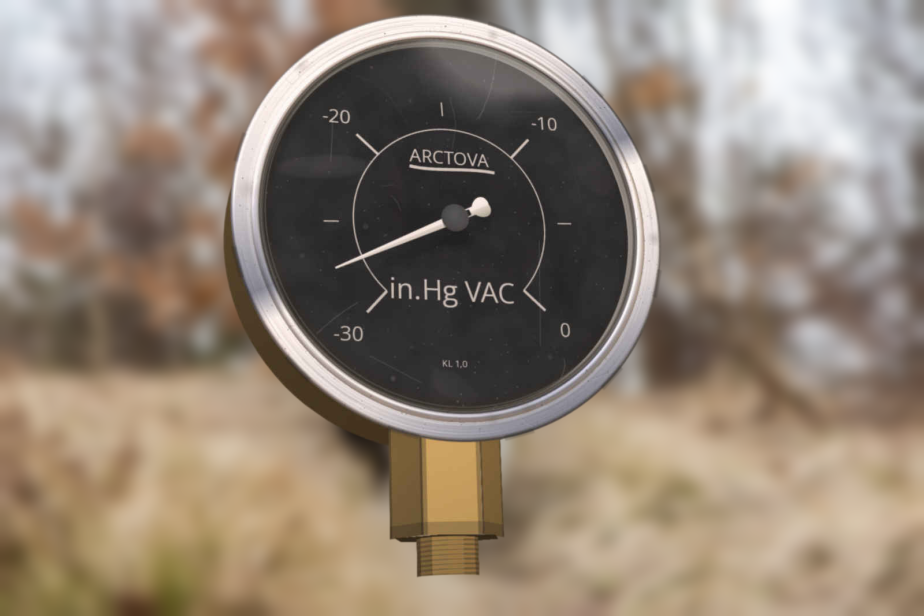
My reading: -27.5,inHg
